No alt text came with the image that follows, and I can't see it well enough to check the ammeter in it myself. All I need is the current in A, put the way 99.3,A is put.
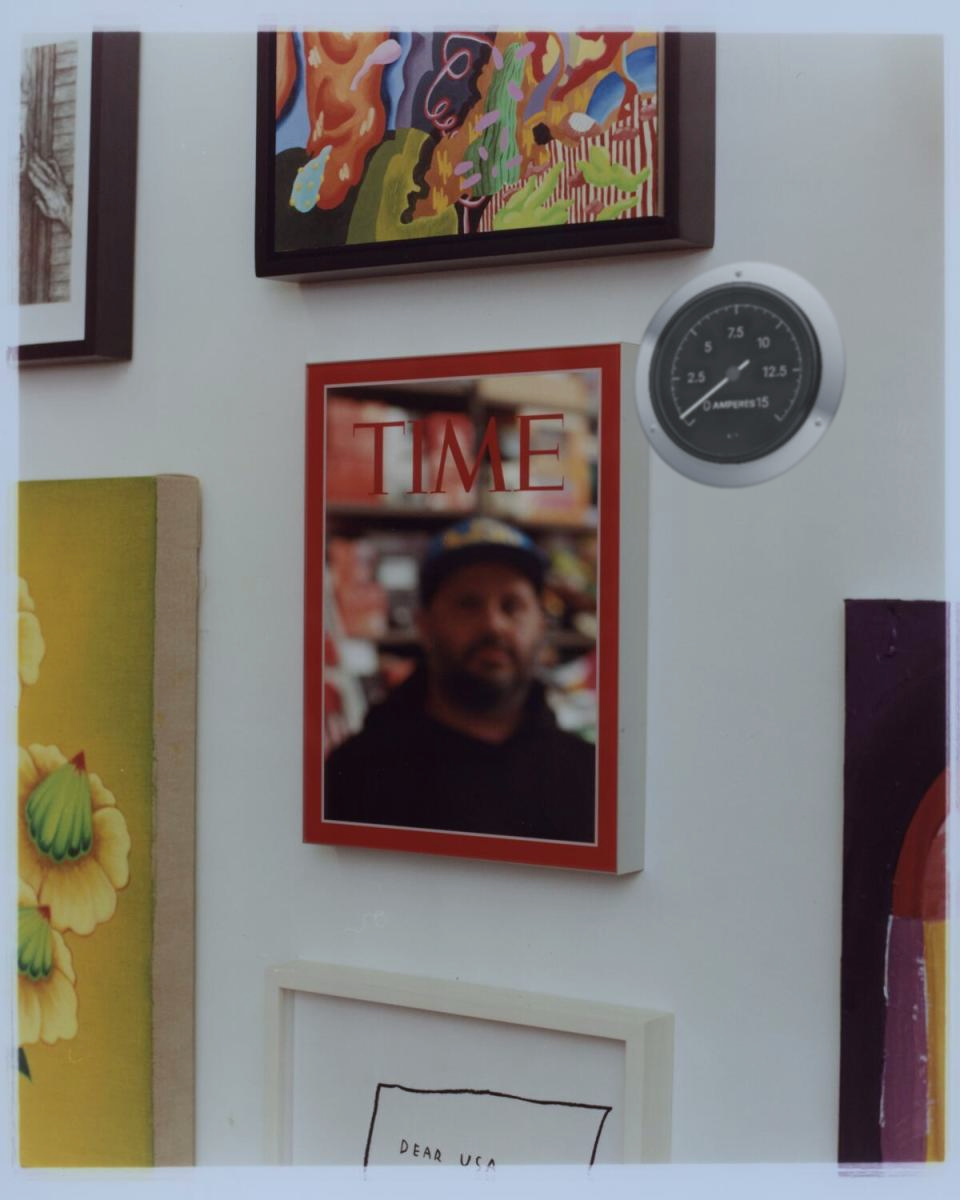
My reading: 0.5,A
